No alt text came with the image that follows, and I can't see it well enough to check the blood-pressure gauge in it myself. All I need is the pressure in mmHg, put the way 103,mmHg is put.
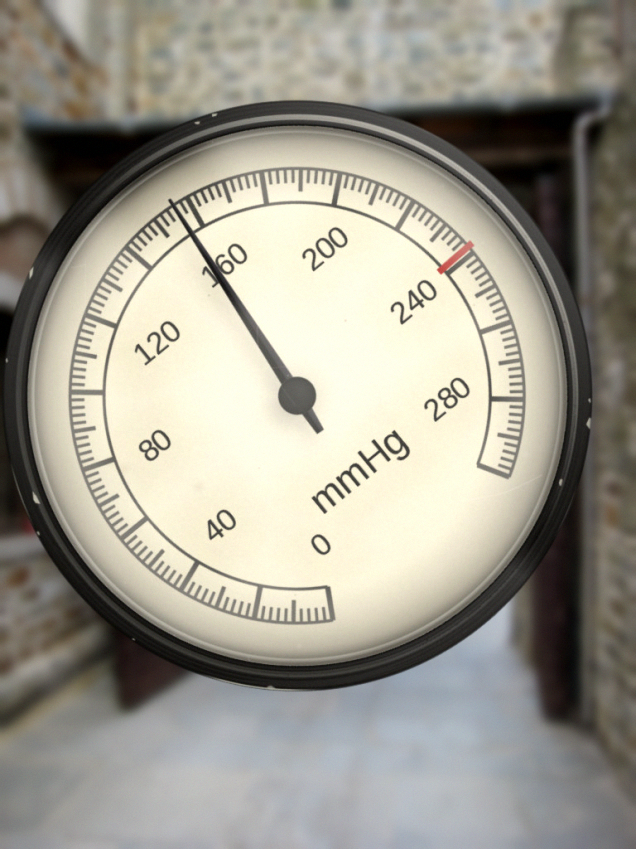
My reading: 156,mmHg
